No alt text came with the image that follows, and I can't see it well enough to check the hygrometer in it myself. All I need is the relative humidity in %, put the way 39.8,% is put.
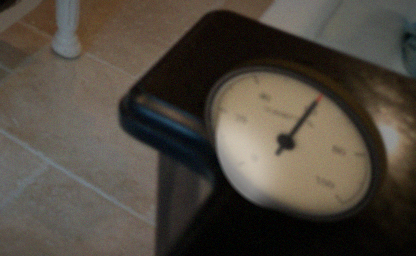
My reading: 60,%
